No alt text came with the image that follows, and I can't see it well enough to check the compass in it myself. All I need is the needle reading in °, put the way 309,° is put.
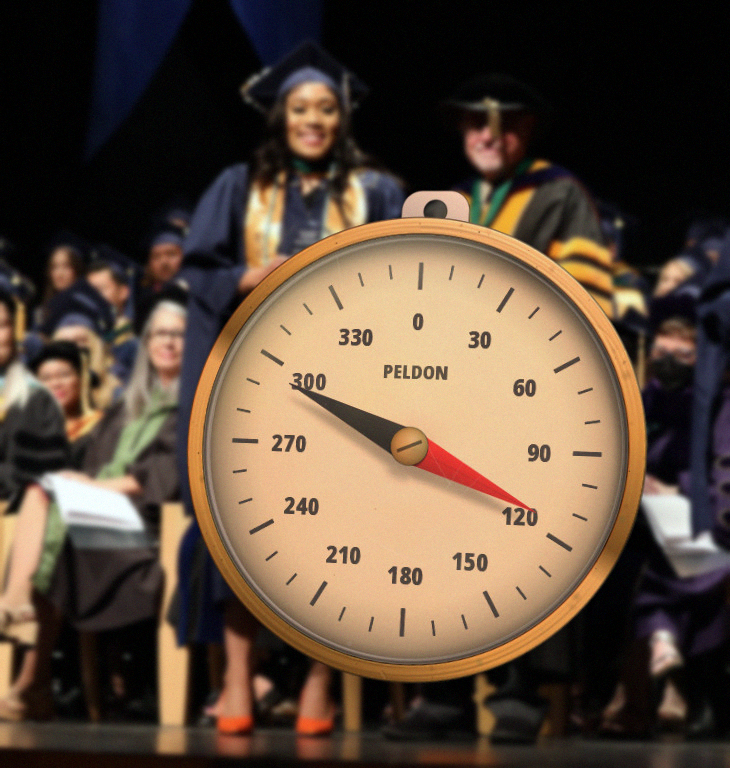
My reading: 115,°
